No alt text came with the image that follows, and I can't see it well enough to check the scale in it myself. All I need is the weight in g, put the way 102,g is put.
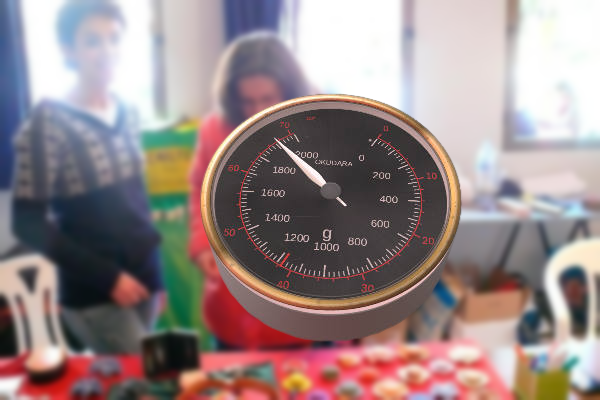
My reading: 1900,g
